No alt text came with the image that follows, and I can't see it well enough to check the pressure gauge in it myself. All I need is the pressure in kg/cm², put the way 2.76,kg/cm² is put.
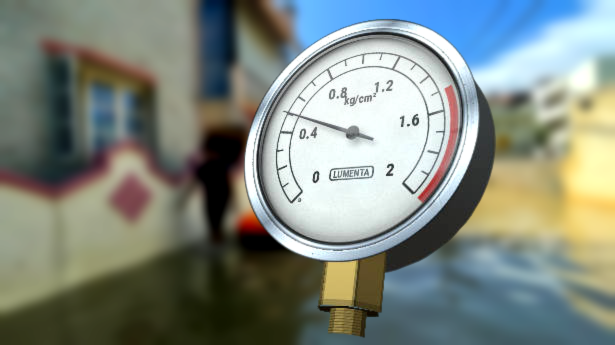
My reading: 0.5,kg/cm²
